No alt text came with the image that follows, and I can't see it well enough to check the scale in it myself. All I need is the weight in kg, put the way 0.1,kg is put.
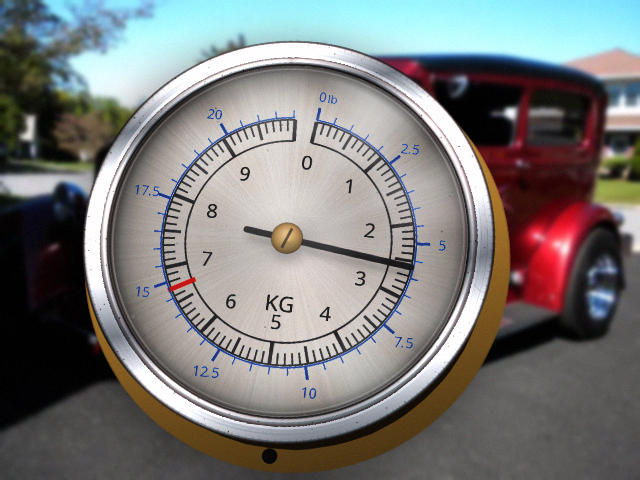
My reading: 2.6,kg
